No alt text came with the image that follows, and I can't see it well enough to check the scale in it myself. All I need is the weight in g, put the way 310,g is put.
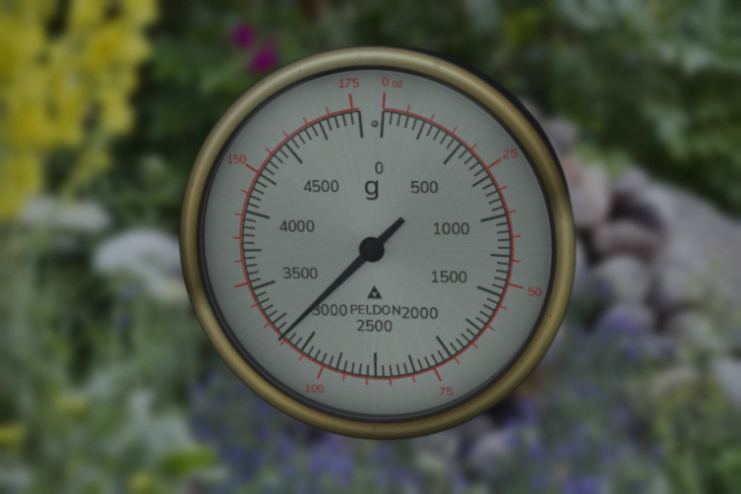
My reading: 3150,g
